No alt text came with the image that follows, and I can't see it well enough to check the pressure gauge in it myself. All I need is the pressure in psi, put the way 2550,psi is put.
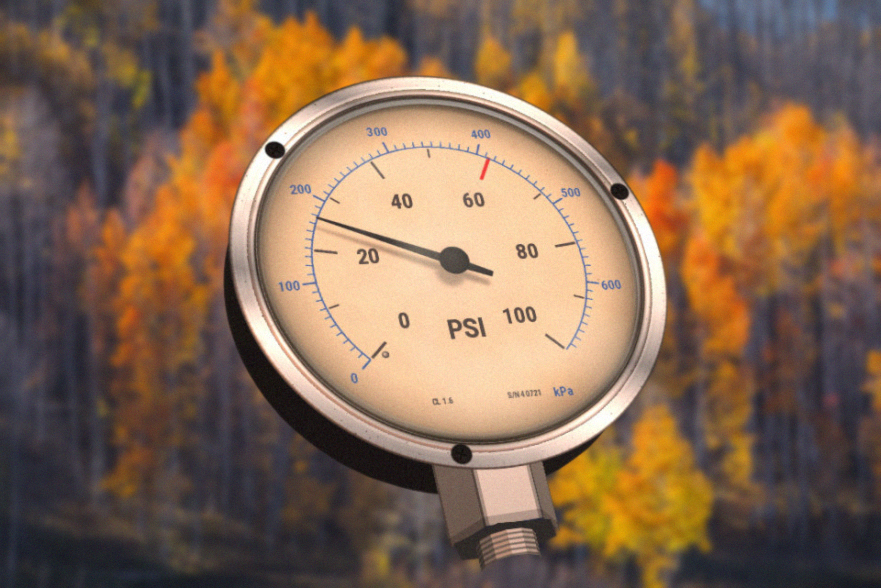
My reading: 25,psi
